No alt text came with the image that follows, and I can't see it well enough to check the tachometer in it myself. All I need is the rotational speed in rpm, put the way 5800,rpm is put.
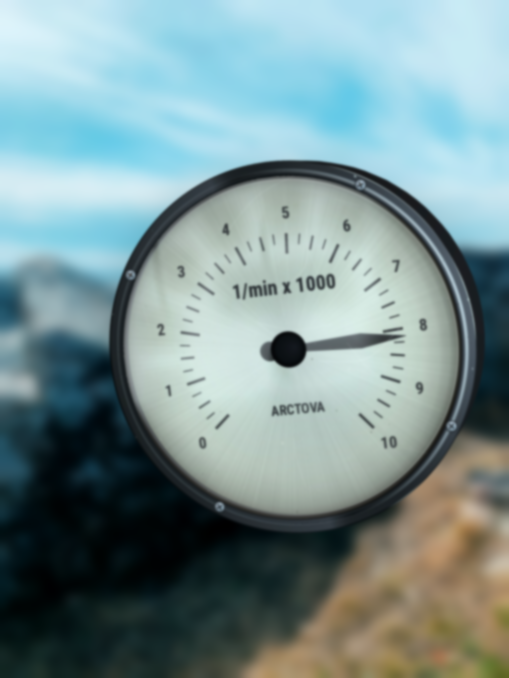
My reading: 8125,rpm
